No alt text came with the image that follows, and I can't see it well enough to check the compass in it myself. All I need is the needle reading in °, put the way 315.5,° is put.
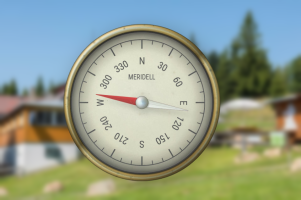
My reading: 280,°
